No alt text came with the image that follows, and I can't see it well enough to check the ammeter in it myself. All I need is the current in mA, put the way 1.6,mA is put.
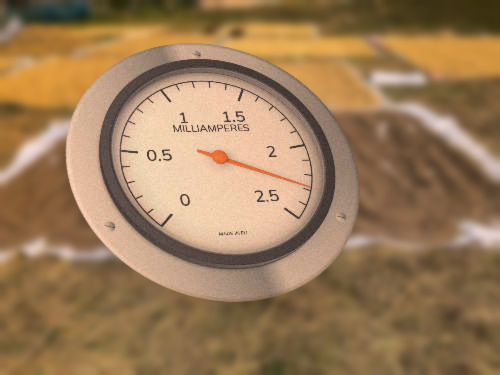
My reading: 2.3,mA
